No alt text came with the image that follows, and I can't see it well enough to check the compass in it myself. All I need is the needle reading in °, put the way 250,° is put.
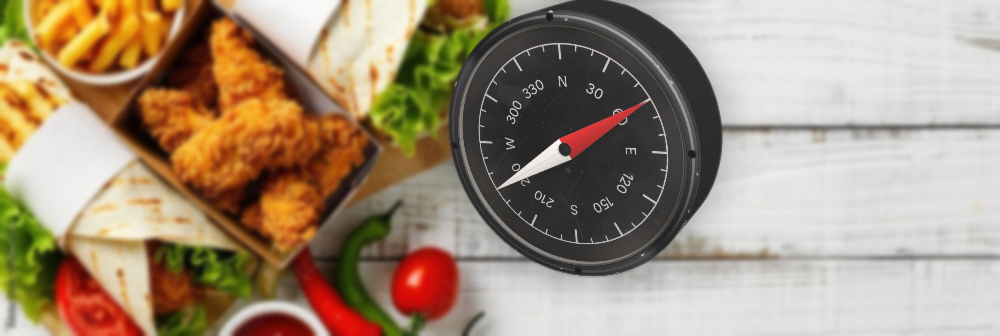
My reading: 60,°
